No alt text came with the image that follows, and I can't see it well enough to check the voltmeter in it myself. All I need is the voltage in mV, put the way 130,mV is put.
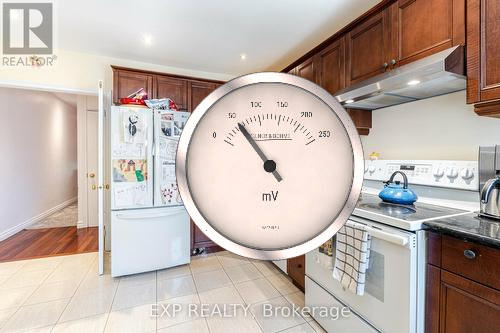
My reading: 50,mV
